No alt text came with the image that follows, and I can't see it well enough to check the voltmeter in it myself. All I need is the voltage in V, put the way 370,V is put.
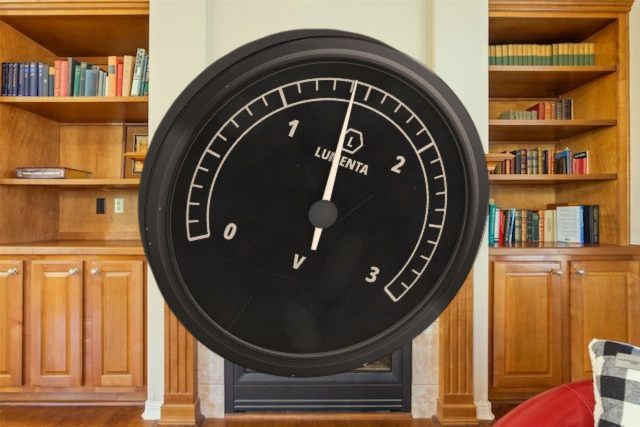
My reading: 1.4,V
